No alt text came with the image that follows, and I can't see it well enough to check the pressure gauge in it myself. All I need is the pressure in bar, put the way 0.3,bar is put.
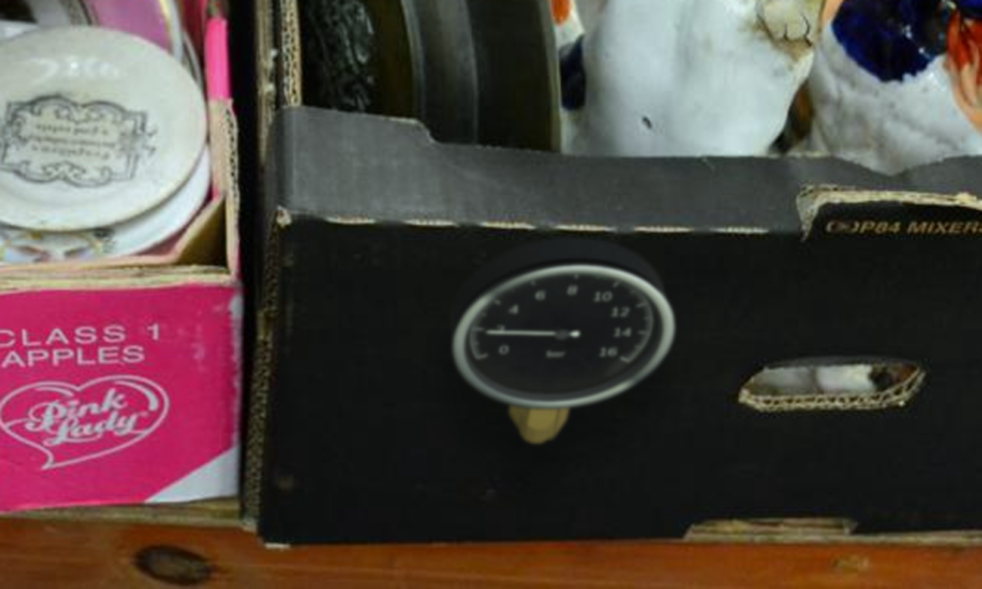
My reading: 2,bar
